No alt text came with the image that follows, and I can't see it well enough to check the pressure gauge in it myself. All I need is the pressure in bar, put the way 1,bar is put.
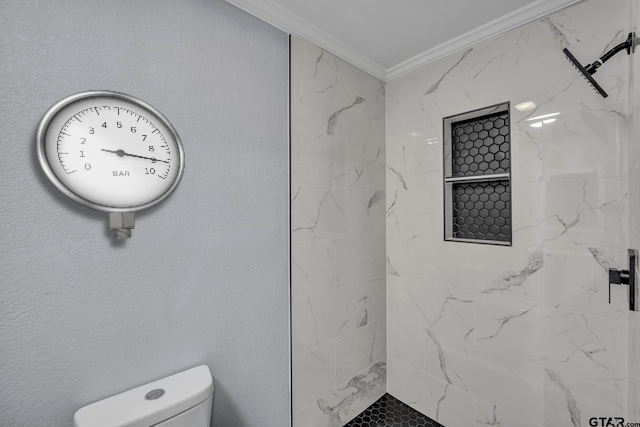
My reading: 9,bar
